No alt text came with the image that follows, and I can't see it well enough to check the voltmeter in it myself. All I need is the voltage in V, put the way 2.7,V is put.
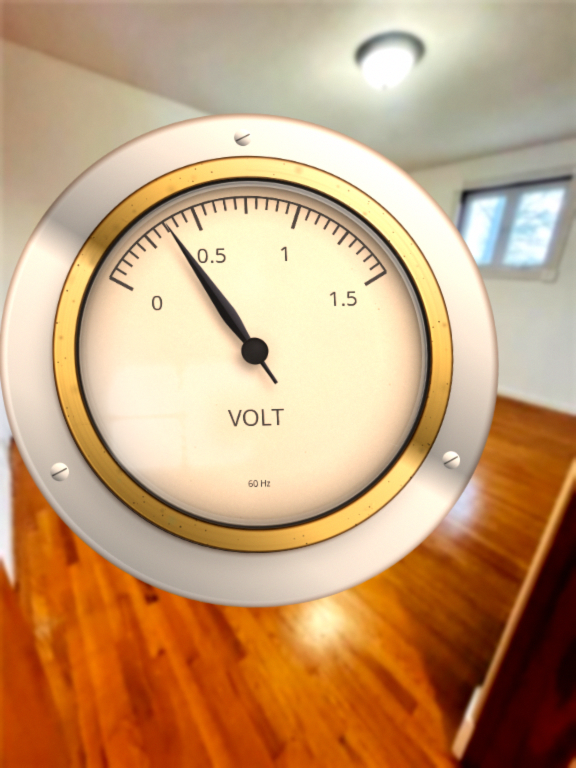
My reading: 0.35,V
